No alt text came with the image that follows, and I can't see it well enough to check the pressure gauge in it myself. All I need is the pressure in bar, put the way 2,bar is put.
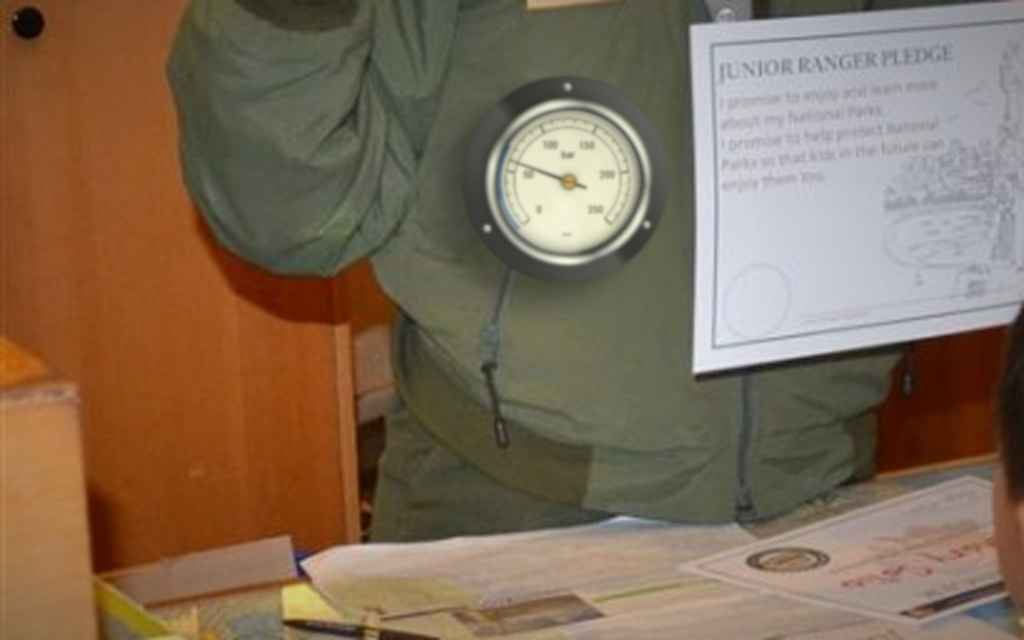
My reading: 60,bar
